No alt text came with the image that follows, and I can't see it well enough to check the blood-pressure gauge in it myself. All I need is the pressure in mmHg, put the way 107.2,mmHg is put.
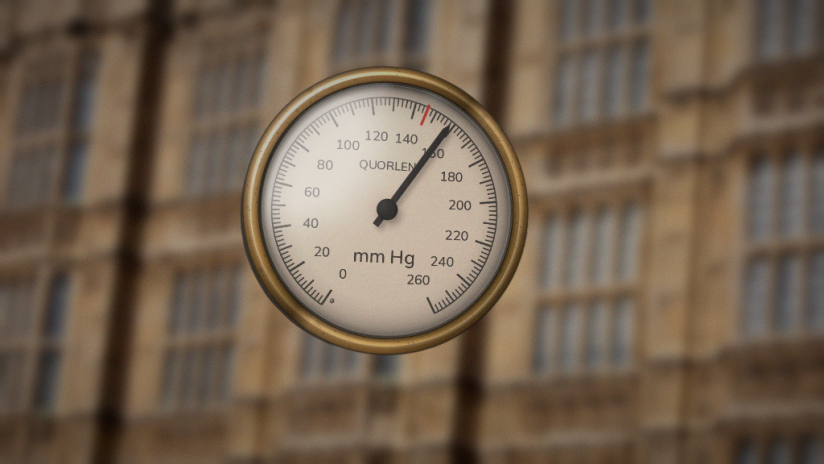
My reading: 158,mmHg
